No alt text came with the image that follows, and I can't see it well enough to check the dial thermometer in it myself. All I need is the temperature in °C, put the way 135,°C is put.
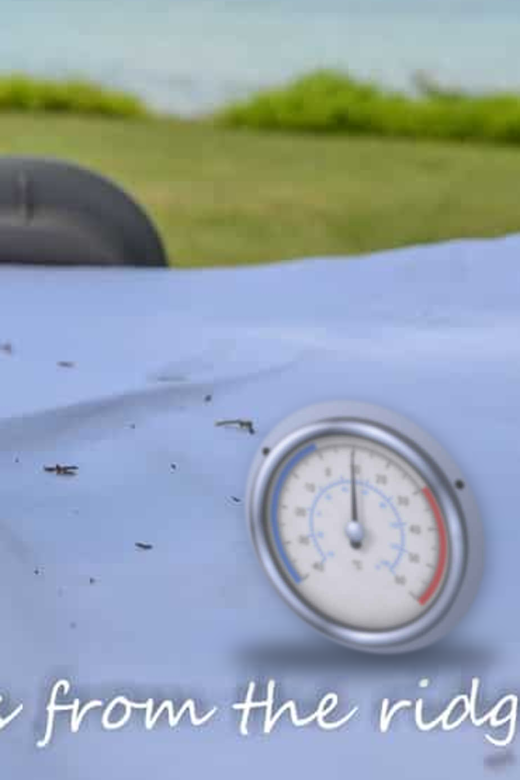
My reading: 10,°C
